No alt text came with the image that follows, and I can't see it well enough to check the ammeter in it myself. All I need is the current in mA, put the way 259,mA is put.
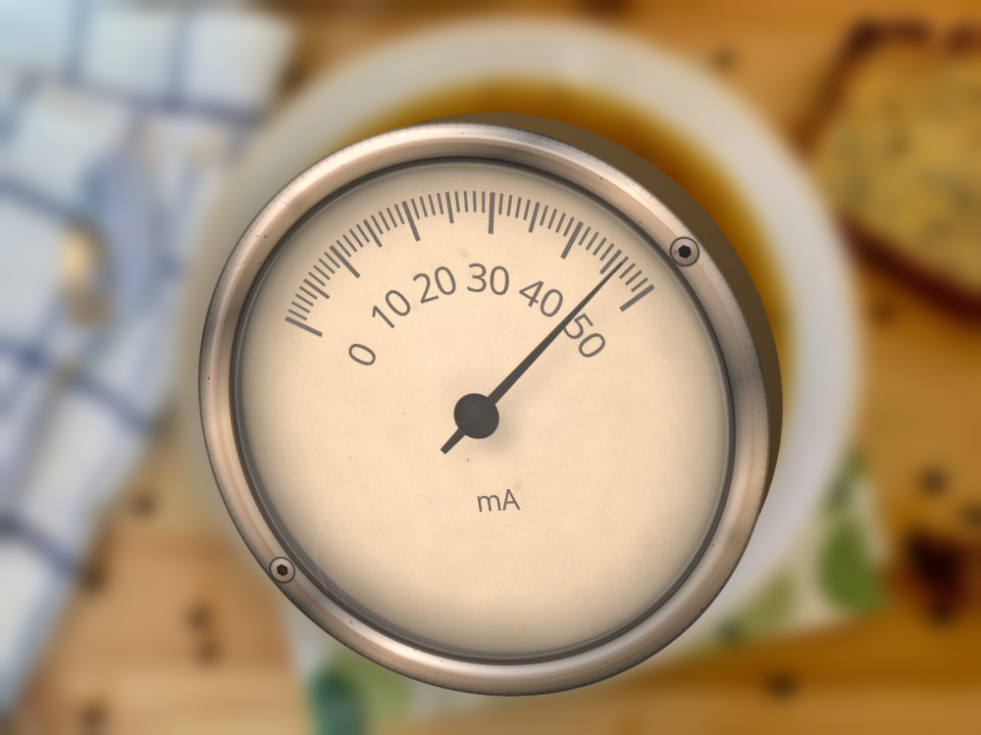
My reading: 46,mA
